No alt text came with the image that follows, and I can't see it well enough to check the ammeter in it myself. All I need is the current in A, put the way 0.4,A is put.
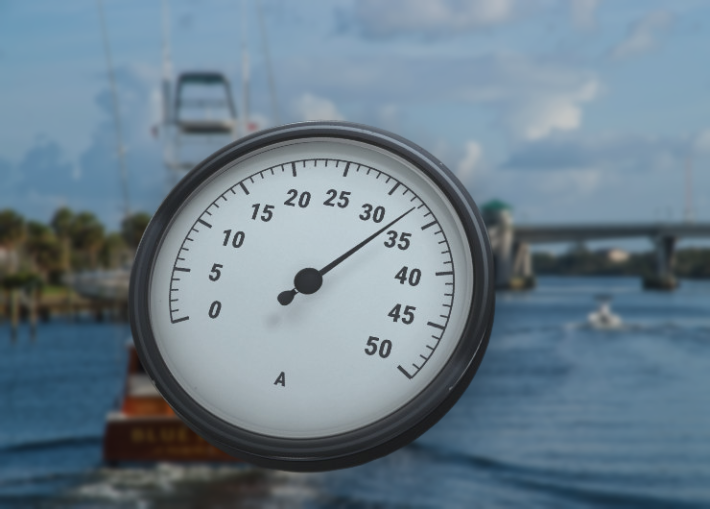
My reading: 33,A
